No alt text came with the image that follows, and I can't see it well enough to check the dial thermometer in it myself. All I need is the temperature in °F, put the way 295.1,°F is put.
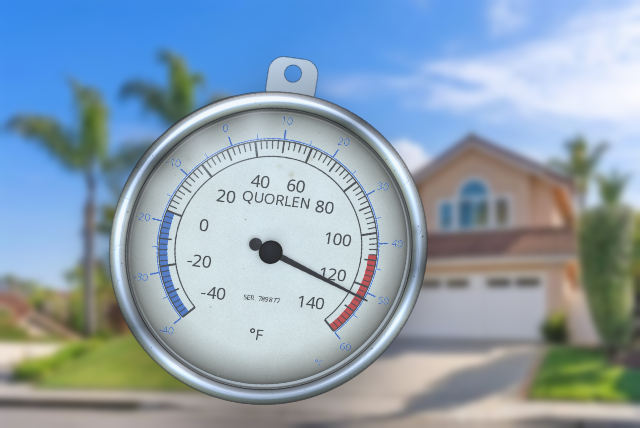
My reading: 124,°F
